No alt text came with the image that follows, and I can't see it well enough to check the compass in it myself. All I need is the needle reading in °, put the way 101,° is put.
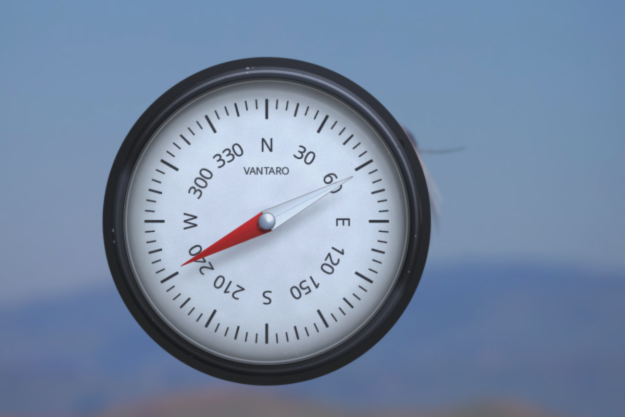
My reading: 242.5,°
